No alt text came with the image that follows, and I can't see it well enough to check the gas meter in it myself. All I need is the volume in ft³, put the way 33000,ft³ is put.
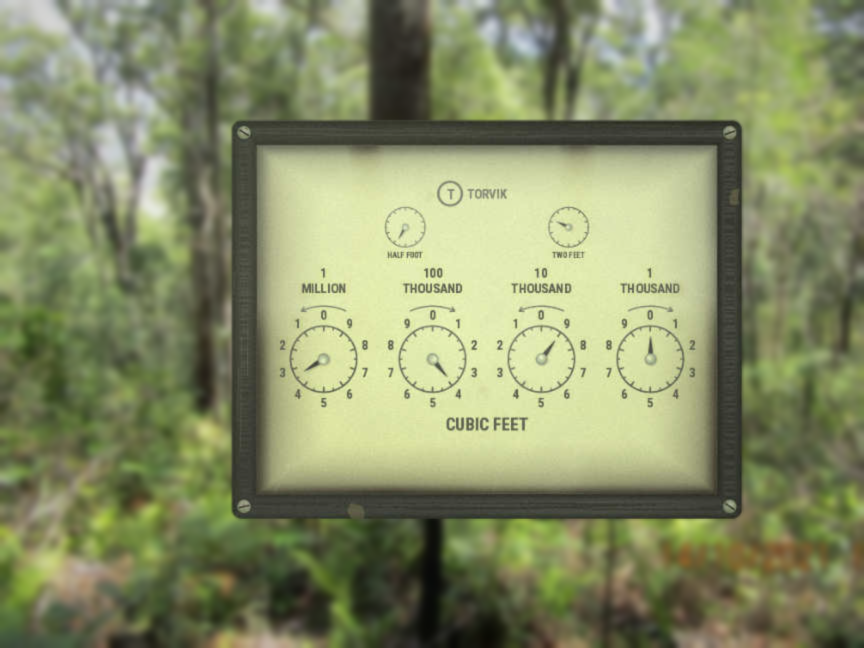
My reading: 339000,ft³
